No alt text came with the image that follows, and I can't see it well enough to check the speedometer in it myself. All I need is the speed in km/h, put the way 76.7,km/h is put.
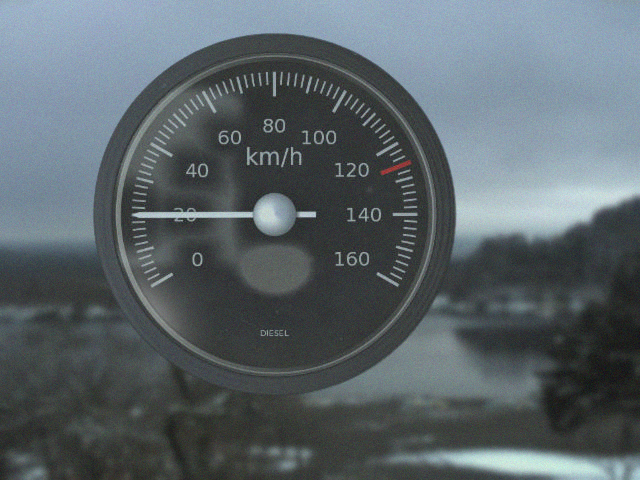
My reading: 20,km/h
